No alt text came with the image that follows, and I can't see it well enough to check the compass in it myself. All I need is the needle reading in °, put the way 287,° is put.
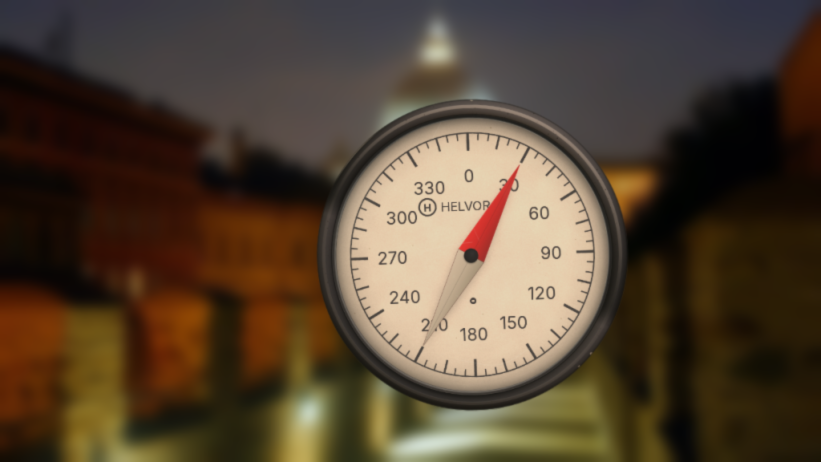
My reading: 30,°
